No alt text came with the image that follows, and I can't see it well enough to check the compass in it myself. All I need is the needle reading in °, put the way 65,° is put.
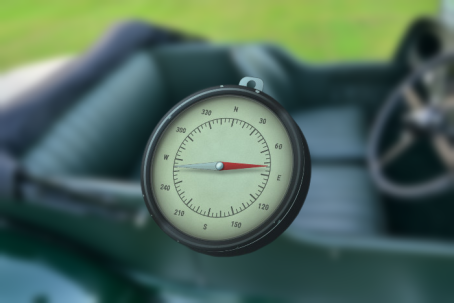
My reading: 80,°
